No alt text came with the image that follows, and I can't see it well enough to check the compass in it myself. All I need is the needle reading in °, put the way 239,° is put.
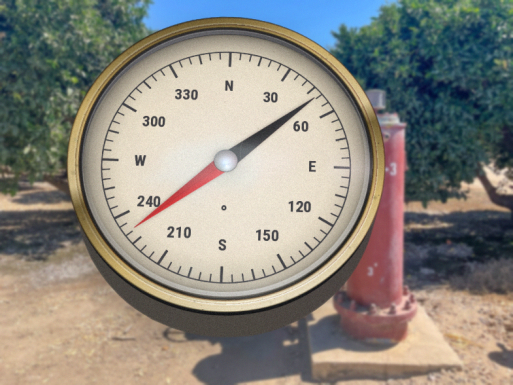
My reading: 230,°
